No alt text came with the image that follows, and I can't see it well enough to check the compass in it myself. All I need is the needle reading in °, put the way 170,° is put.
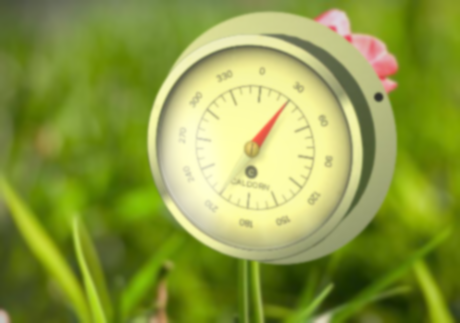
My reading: 30,°
